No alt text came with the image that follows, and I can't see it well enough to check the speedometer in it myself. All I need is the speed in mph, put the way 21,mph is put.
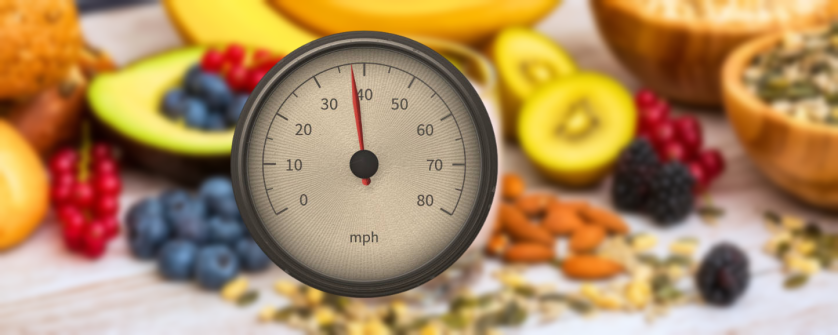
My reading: 37.5,mph
